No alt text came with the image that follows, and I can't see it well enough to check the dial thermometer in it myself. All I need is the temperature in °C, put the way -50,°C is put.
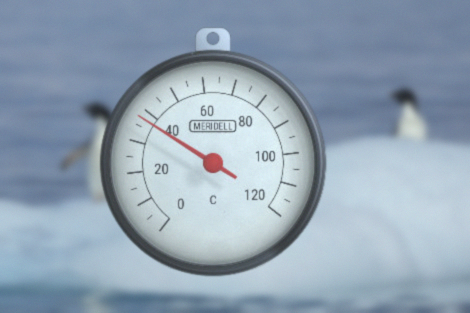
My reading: 37.5,°C
